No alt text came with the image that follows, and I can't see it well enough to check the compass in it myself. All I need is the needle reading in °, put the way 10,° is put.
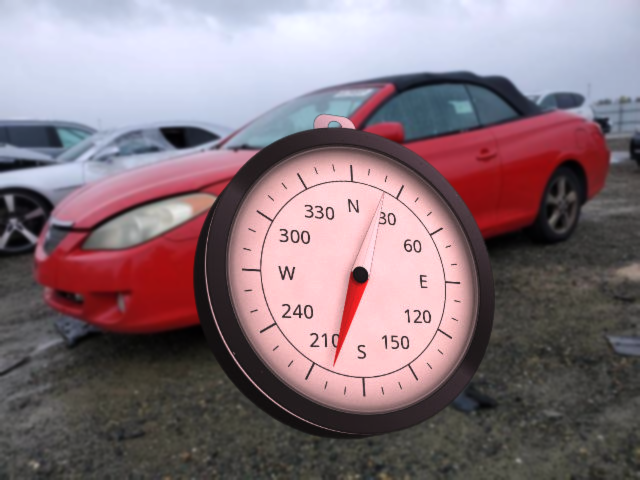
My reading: 200,°
